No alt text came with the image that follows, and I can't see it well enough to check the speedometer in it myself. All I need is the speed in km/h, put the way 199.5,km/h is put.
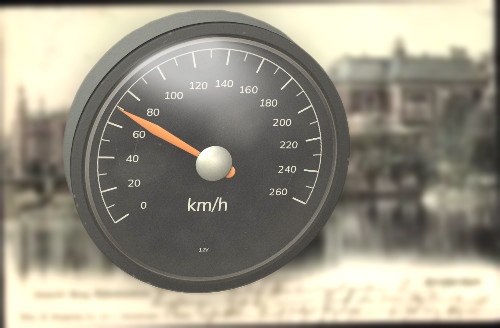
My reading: 70,km/h
